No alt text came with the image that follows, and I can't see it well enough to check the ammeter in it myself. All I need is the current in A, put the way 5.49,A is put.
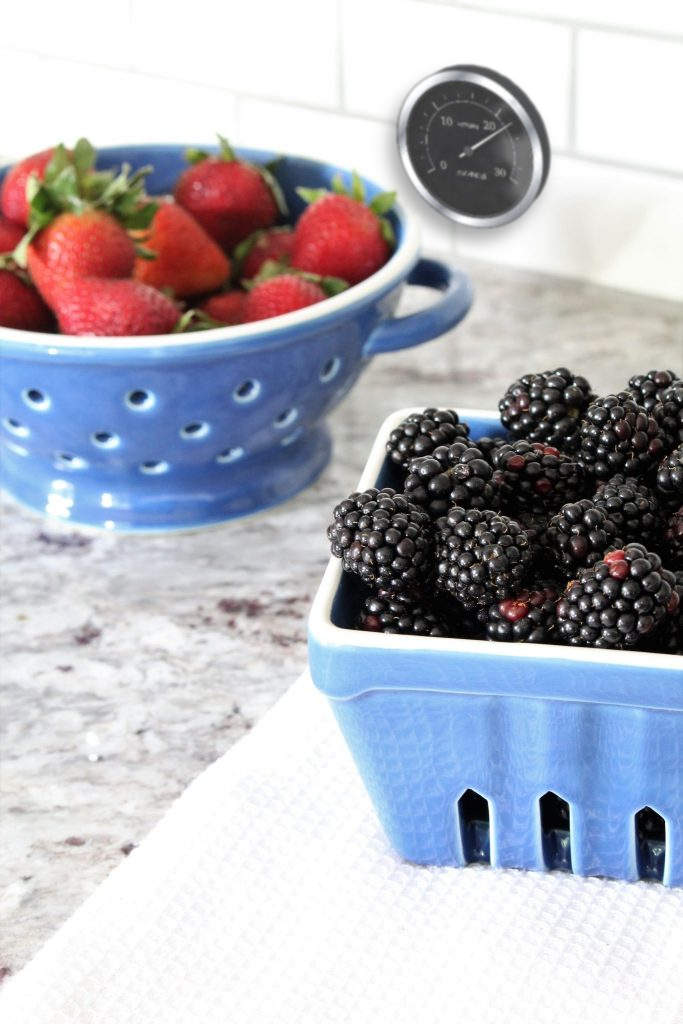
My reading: 22,A
